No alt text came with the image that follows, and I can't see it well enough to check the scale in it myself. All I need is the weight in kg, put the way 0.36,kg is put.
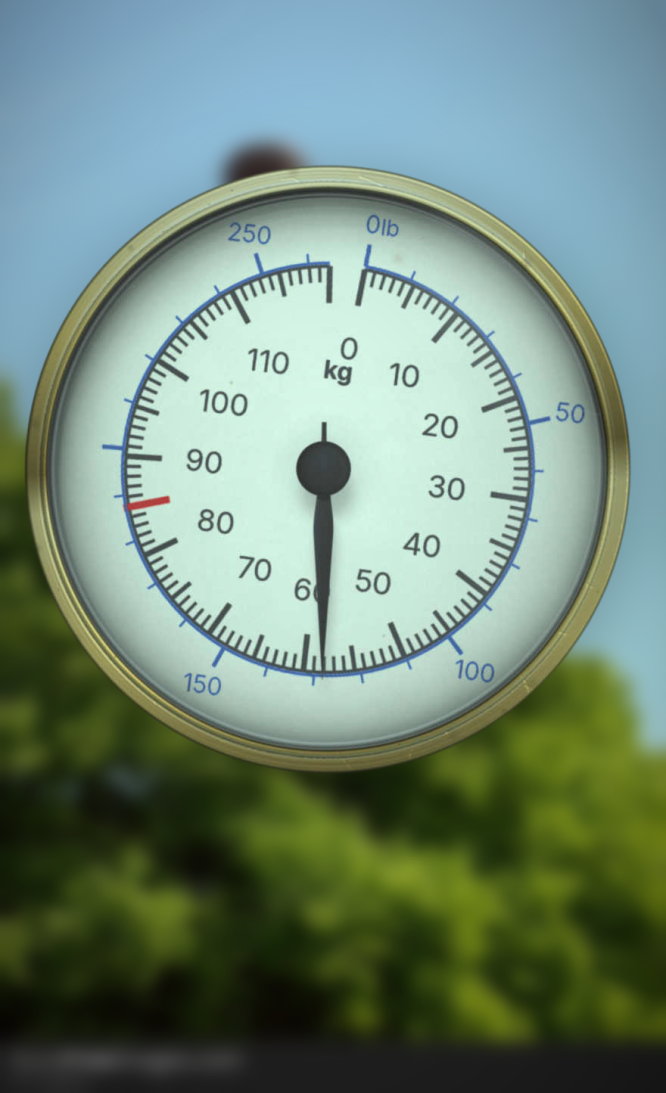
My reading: 58,kg
